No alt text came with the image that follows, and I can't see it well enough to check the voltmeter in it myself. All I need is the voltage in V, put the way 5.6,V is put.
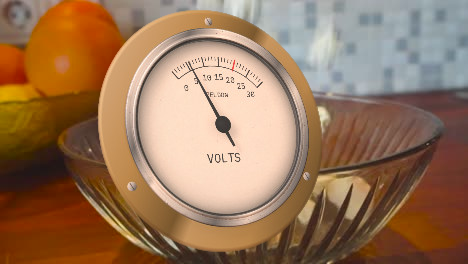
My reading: 5,V
